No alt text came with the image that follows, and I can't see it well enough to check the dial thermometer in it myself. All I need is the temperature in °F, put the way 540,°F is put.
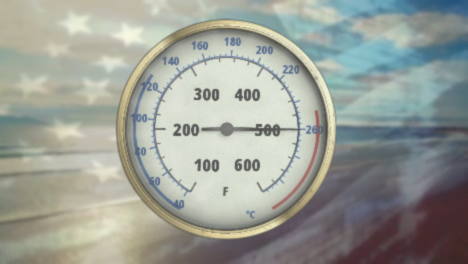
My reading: 500,°F
